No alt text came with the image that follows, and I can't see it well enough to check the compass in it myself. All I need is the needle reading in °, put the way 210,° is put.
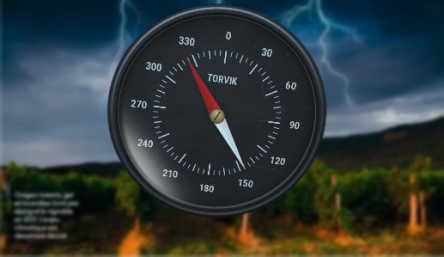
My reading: 325,°
